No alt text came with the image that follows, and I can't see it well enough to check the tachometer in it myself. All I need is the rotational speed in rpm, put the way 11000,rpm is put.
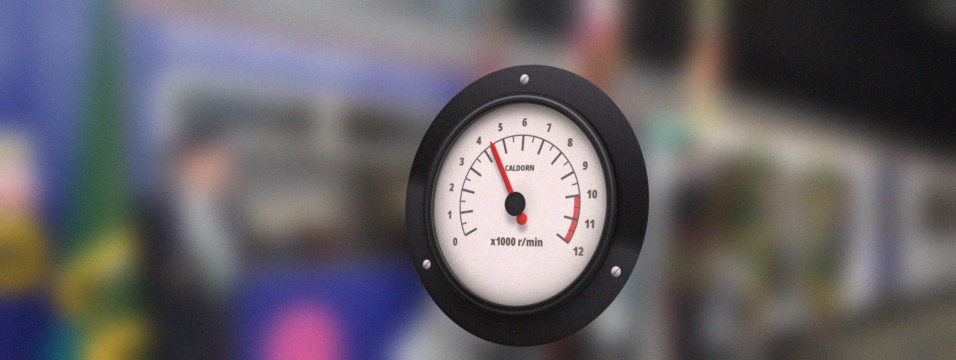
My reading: 4500,rpm
